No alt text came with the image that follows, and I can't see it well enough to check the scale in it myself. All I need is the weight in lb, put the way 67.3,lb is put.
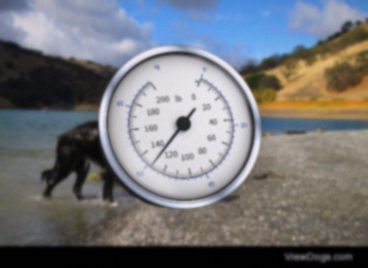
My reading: 130,lb
